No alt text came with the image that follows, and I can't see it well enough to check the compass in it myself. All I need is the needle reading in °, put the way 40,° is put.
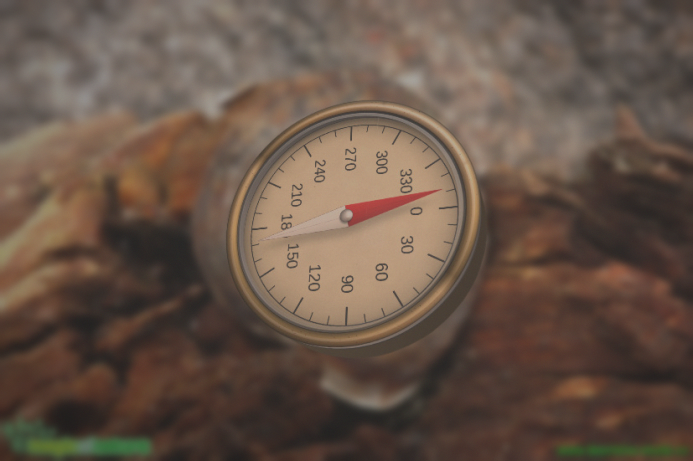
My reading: 350,°
